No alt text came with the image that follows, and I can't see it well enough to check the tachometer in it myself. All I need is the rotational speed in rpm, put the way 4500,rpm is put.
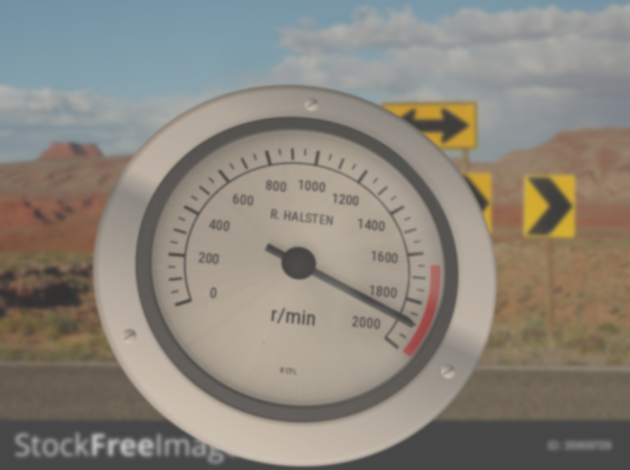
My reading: 1900,rpm
